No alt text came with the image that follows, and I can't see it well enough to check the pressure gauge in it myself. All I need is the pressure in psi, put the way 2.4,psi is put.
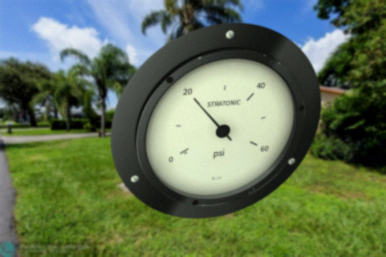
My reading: 20,psi
